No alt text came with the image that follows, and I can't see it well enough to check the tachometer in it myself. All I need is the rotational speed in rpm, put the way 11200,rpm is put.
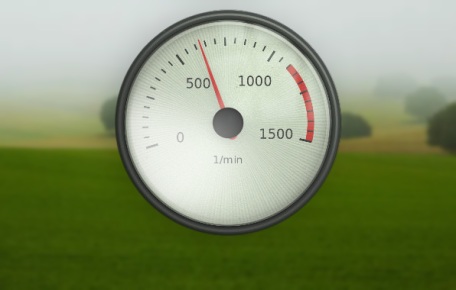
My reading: 625,rpm
